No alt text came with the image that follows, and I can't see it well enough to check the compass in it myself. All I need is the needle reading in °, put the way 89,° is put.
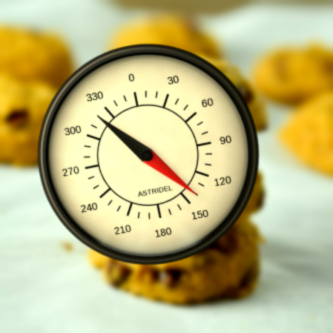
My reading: 140,°
